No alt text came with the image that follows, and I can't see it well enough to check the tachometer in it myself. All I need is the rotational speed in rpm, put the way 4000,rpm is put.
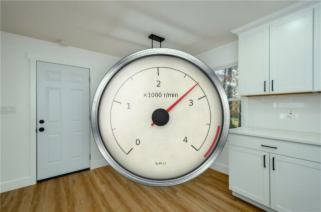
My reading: 2750,rpm
